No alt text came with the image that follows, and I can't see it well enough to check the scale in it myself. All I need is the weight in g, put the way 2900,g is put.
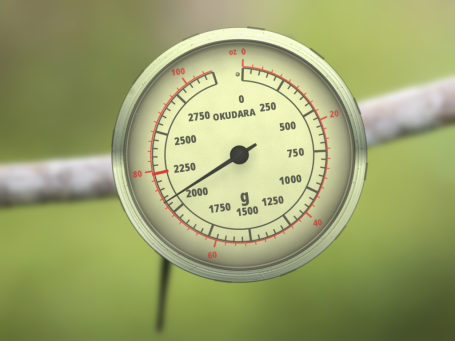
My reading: 2075,g
